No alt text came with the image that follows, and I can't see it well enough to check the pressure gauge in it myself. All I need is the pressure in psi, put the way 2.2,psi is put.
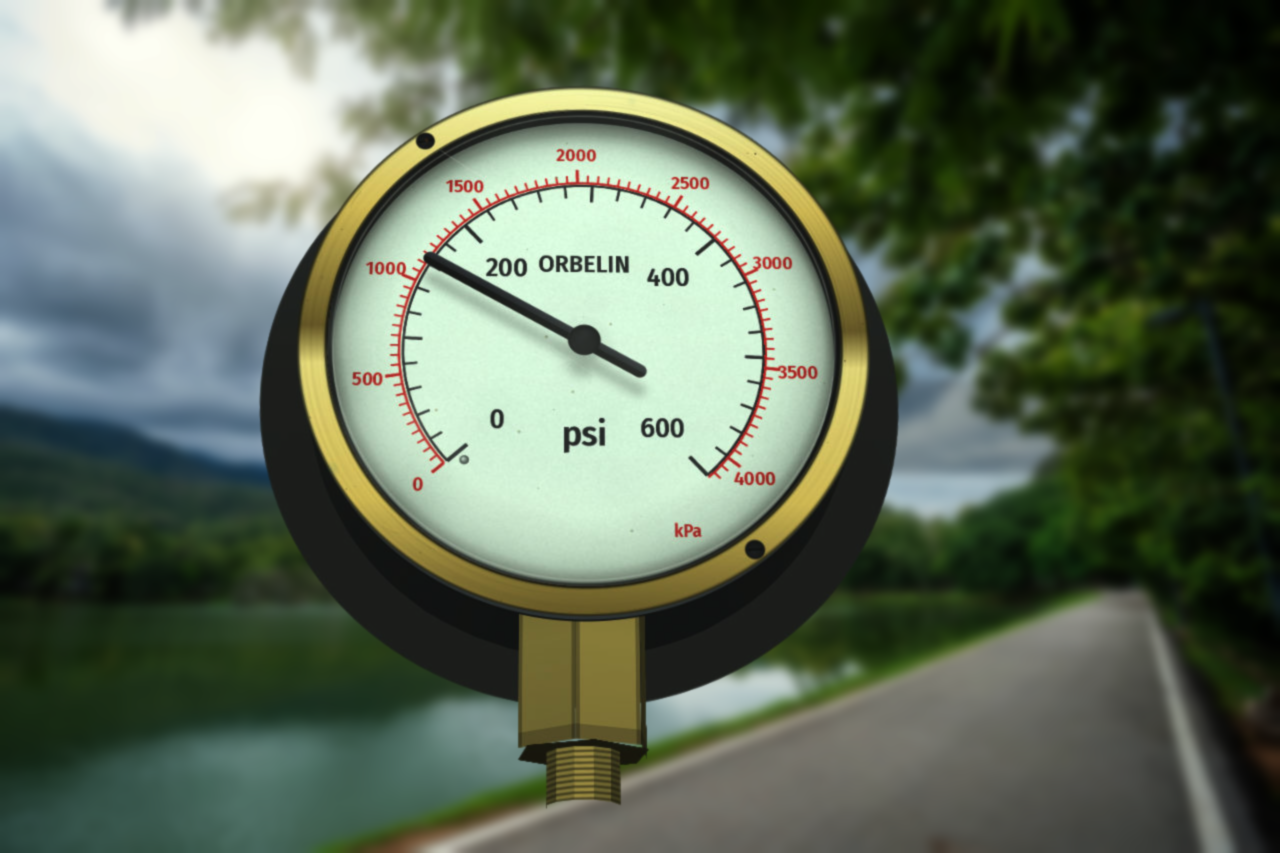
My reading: 160,psi
